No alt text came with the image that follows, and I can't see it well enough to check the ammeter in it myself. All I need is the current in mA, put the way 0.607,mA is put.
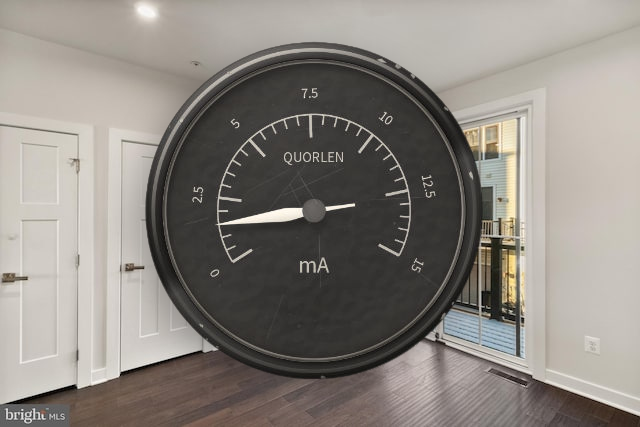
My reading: 1.5,mA
